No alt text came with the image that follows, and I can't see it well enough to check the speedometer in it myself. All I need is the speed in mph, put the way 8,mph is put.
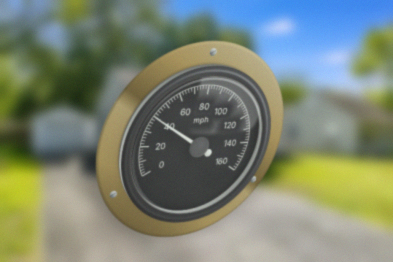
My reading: 40,mph
